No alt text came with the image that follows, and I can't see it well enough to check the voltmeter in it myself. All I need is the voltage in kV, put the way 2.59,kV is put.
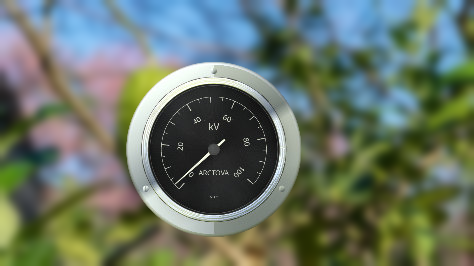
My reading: 2.5,kV
